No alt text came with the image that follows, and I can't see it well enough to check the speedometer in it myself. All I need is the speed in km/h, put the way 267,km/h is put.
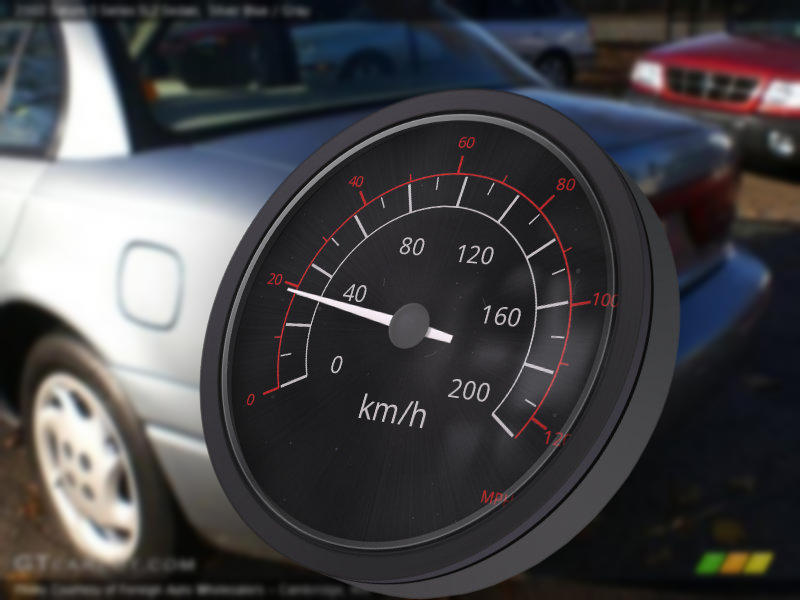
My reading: 30,km/h
